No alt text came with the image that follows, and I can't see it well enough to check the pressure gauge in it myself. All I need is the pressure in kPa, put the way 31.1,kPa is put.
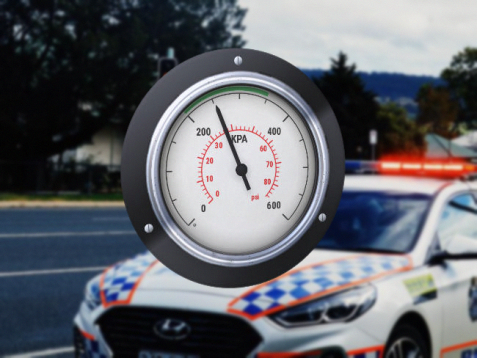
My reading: 250,kPa
